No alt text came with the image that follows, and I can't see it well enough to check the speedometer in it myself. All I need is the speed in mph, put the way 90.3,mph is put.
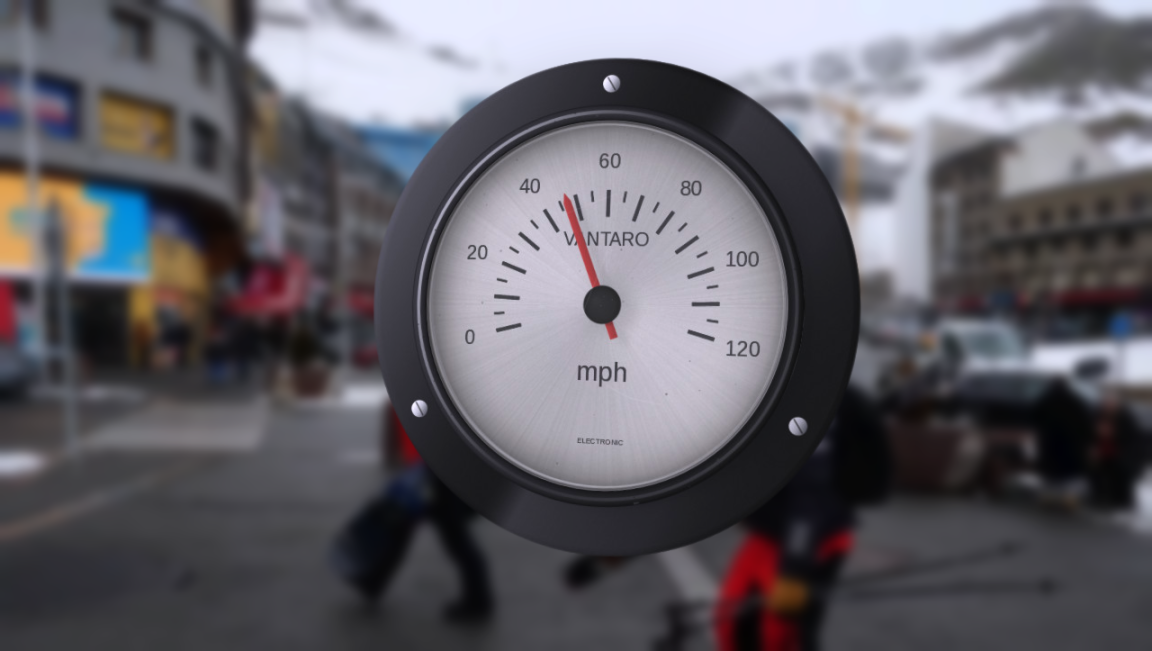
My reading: 47.5,mph
